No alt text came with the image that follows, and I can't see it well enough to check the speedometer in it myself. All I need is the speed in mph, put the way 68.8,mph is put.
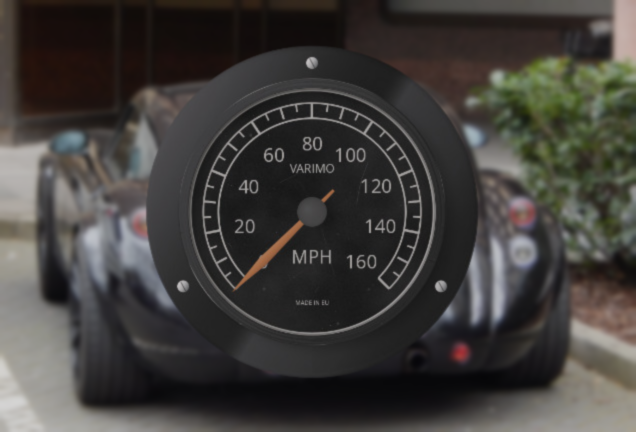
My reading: 0,mph
